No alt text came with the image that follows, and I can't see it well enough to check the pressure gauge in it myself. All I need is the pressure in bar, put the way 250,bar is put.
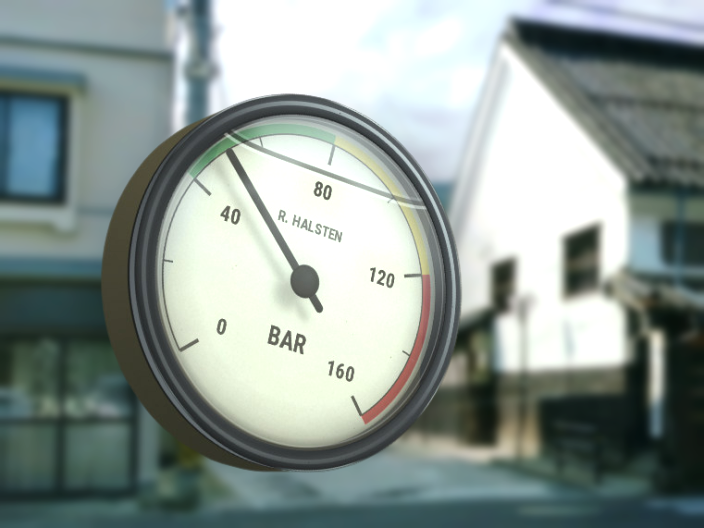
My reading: 50,bar
